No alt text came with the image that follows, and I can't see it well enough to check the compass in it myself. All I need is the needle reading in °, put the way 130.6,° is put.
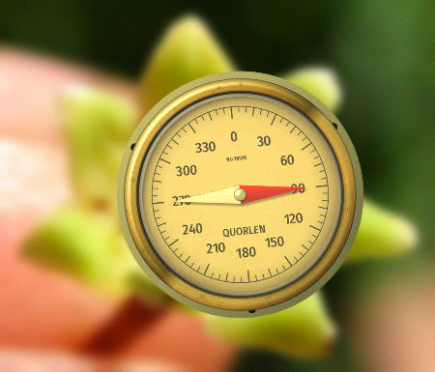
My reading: 90,°
